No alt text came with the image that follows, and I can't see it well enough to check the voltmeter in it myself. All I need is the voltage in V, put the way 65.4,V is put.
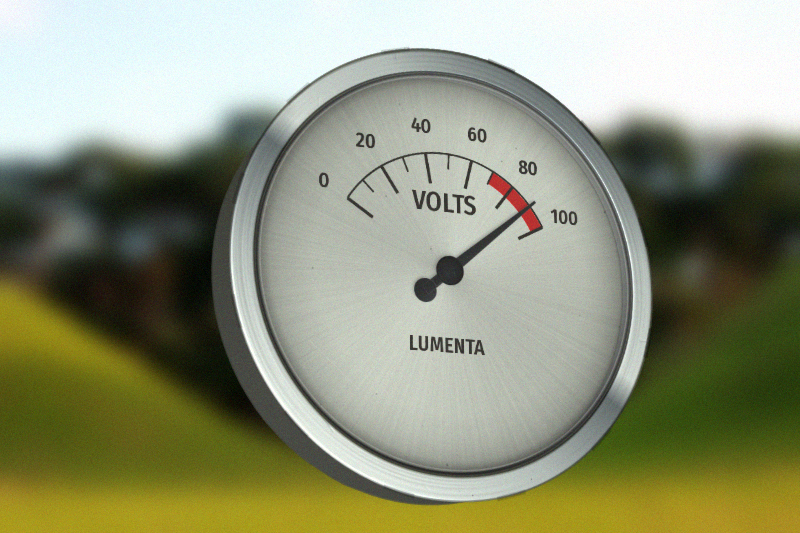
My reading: 90,V
